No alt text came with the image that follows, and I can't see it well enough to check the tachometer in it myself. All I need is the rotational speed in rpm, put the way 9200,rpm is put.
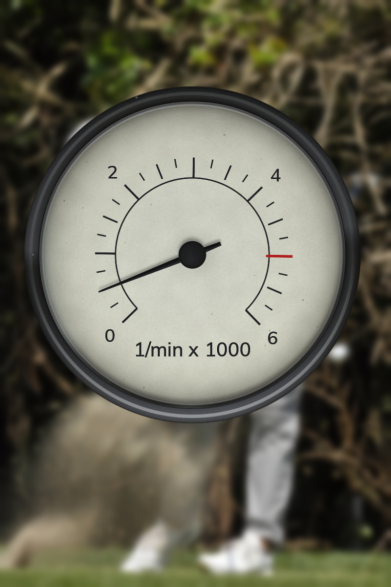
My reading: 500,rpm
